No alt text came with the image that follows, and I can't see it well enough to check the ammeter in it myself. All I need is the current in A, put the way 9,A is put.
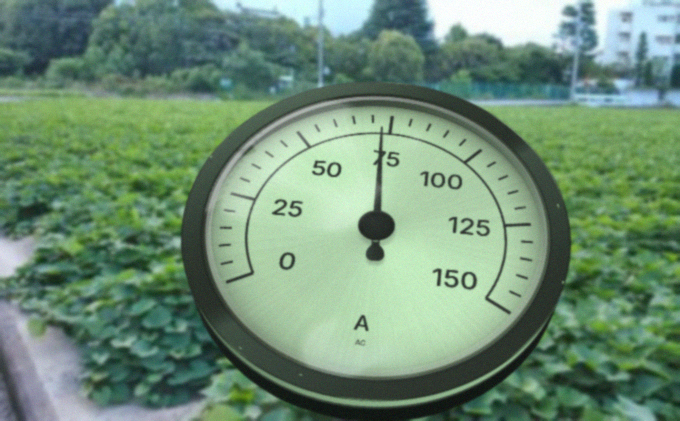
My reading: 72.5,A
